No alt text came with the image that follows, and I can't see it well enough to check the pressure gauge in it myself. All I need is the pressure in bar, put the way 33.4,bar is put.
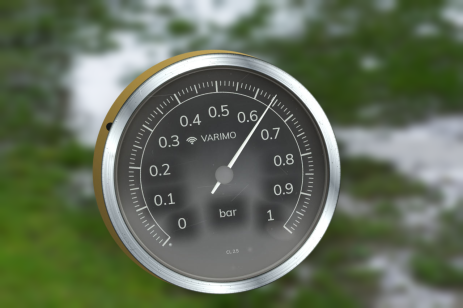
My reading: 0.64,bar
